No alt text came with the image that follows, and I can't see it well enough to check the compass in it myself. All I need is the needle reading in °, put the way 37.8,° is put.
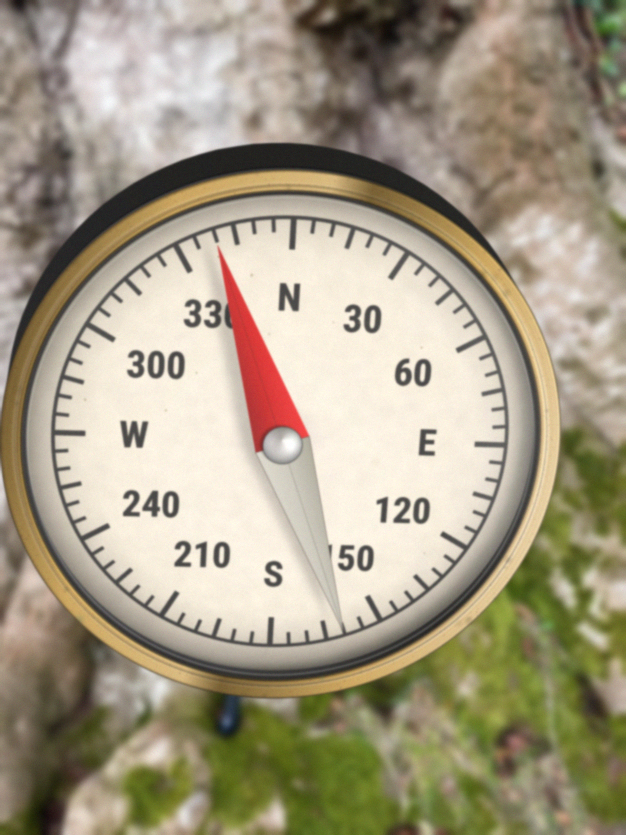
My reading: 340,°
